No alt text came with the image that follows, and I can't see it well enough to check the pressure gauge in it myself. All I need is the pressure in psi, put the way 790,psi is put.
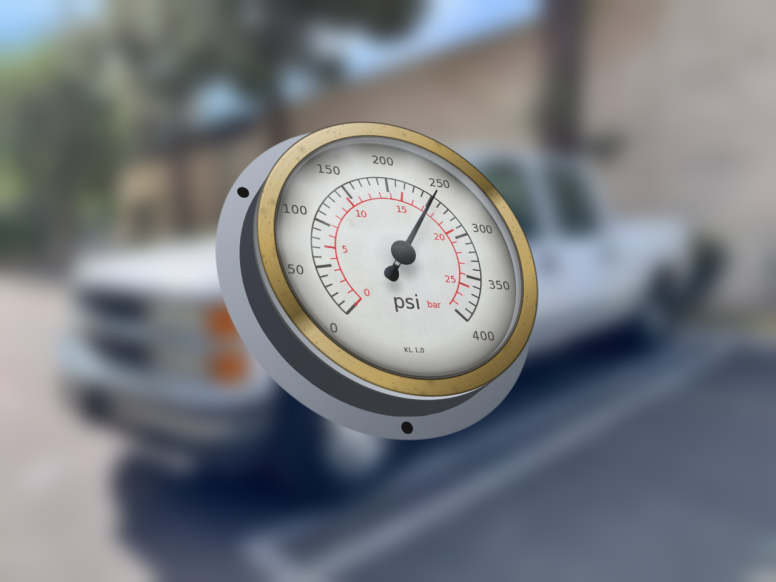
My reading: 250,psi
